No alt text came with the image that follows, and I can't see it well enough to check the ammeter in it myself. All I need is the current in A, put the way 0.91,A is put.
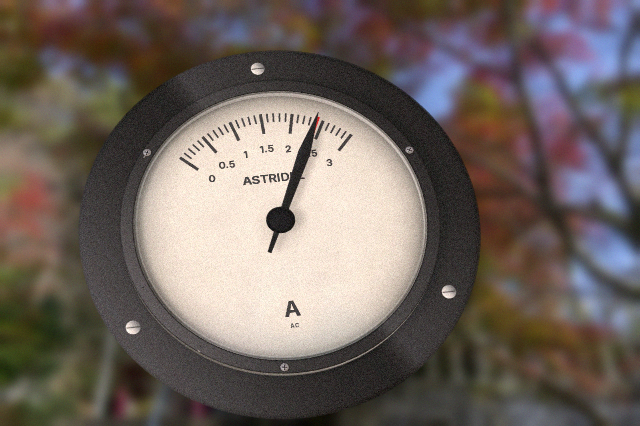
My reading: 2.4,A
